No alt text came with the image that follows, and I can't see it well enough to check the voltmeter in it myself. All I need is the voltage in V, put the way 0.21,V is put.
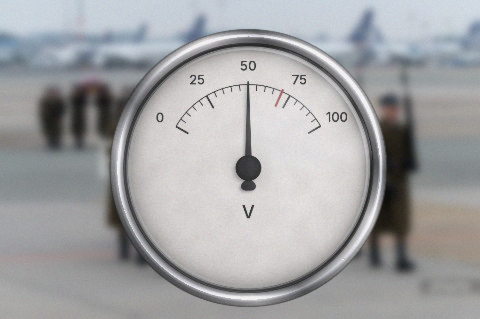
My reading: 50,V
